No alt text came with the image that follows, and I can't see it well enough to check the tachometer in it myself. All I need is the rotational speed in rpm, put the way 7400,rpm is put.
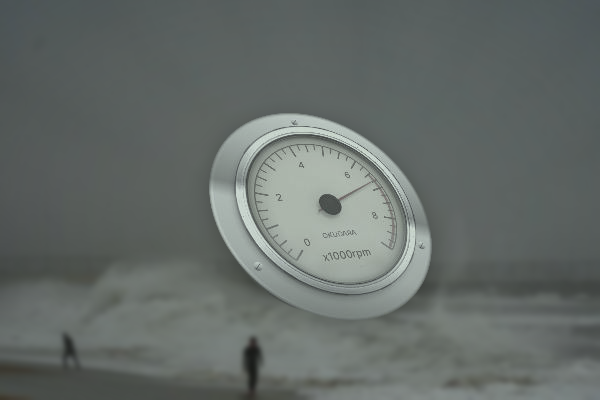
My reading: 6750,rpm
